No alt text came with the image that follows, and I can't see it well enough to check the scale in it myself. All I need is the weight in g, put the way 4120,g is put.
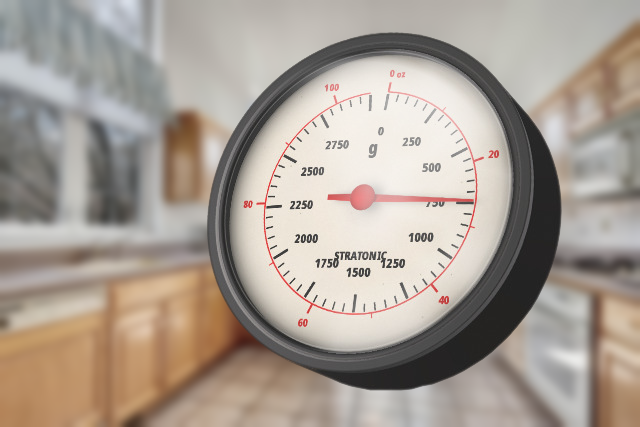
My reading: 750,g
